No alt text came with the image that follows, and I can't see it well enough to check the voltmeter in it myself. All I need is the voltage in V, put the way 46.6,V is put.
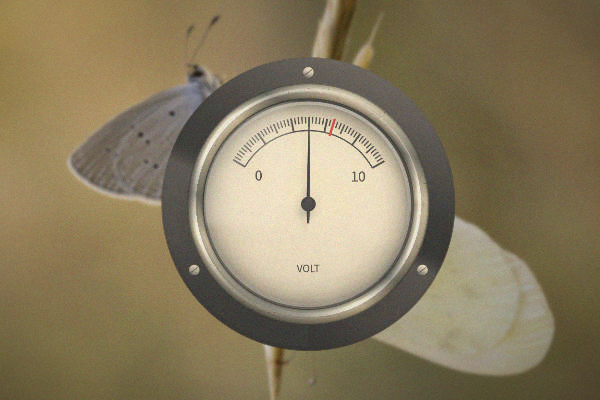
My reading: 5,V
